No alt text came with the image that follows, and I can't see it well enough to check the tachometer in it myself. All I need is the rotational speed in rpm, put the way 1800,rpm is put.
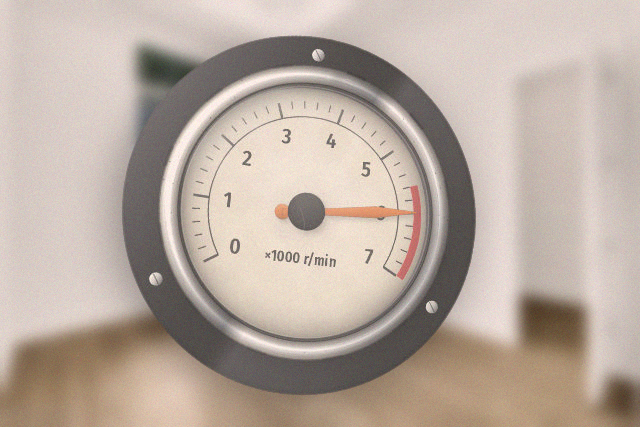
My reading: 6000,rpm
